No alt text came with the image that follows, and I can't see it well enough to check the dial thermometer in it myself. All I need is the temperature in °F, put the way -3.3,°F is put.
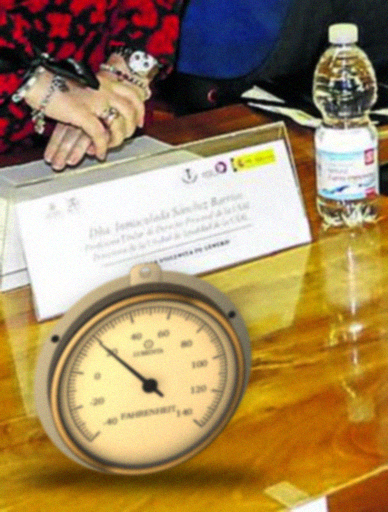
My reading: 20,°F
